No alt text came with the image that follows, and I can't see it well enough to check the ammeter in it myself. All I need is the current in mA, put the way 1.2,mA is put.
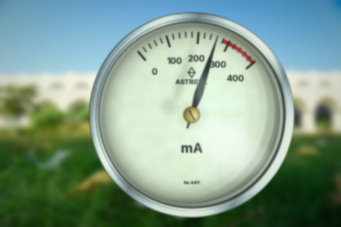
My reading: 260,mA
